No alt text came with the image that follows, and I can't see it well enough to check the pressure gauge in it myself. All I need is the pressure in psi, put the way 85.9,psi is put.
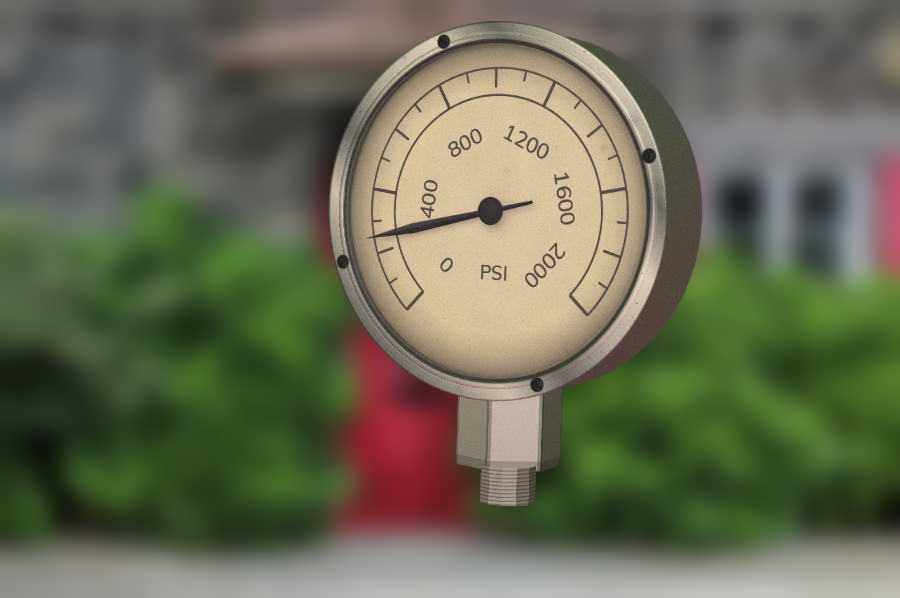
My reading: 250,psi
